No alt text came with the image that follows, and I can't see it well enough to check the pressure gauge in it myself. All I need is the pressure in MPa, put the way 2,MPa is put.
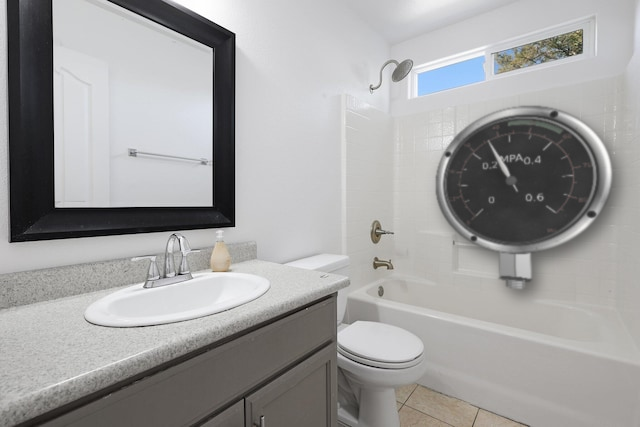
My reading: 0.25,MPa
